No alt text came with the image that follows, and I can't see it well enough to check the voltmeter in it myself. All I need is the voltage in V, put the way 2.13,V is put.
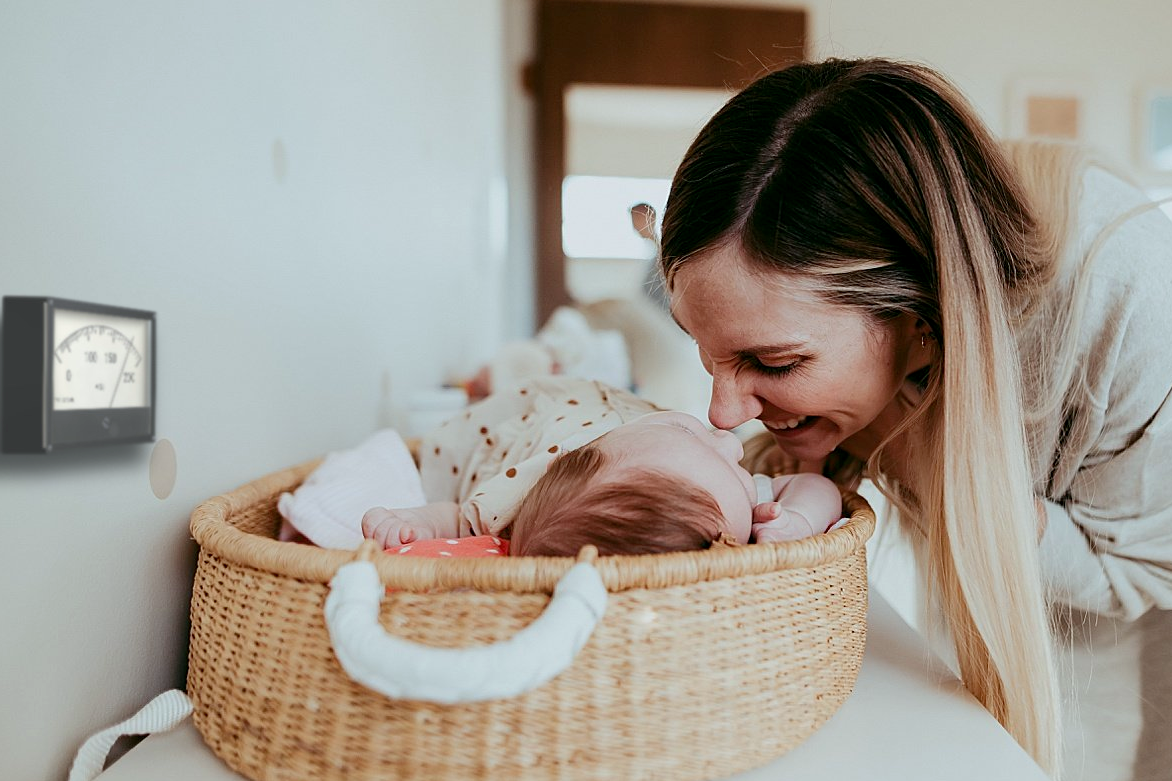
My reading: 175,V
